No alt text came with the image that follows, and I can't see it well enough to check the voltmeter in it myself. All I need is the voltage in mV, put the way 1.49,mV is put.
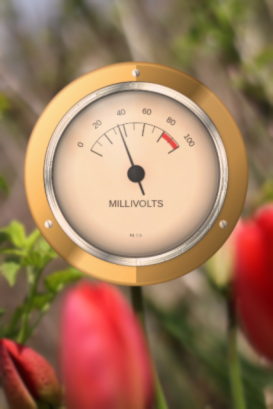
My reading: 35,mV
